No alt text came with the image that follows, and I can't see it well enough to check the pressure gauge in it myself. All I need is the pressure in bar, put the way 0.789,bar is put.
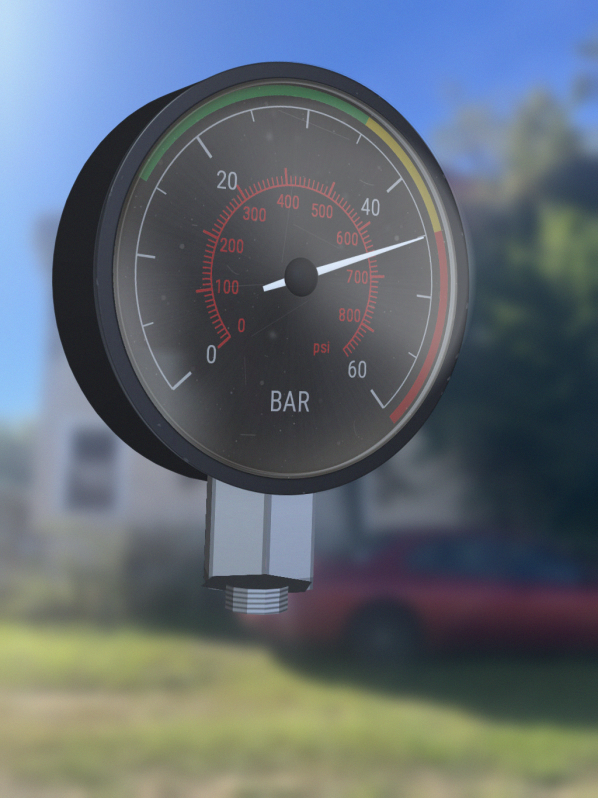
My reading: 45,bar
